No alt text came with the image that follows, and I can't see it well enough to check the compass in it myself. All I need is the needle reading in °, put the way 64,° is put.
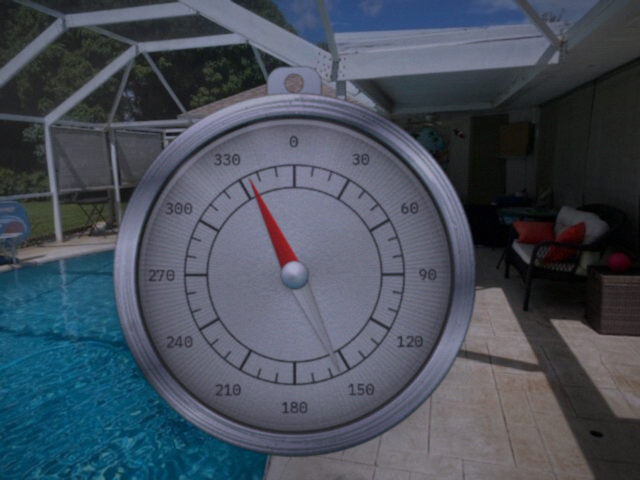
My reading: 335,°
